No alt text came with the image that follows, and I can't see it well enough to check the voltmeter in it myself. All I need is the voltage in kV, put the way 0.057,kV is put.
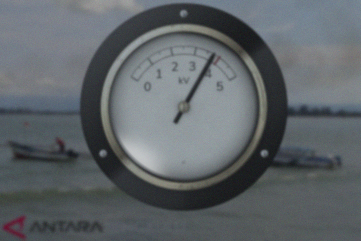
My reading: 3.75,kV
